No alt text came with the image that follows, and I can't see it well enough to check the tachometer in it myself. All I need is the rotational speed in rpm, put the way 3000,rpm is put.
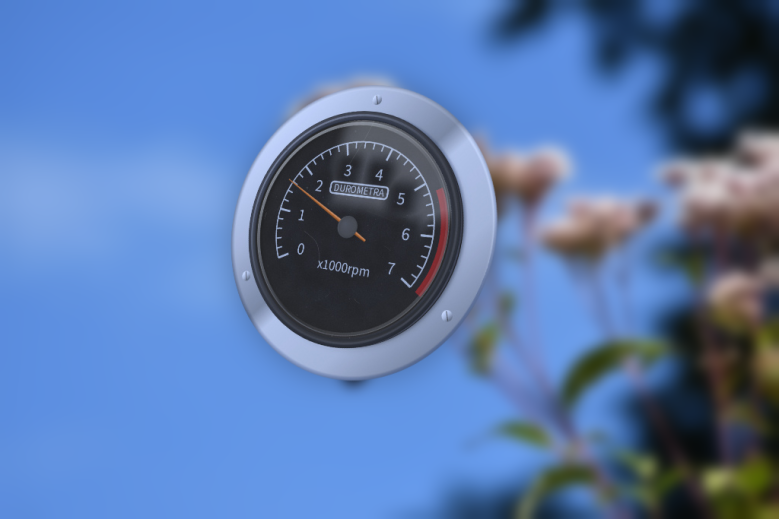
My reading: 1600,rpm
